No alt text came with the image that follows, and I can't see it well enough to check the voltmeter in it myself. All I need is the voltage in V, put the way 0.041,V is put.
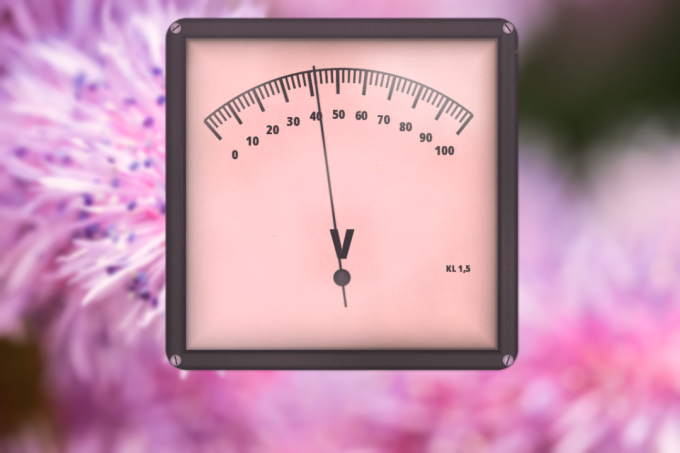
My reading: 42,V
